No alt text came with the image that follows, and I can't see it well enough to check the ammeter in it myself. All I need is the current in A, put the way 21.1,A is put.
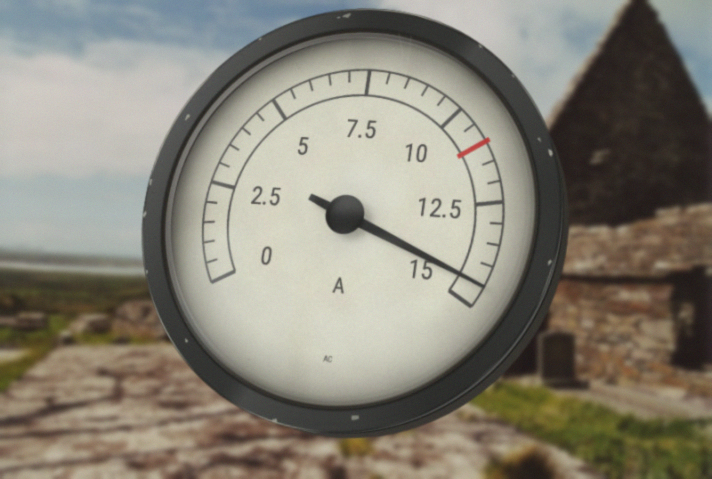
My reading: 14.5,A
